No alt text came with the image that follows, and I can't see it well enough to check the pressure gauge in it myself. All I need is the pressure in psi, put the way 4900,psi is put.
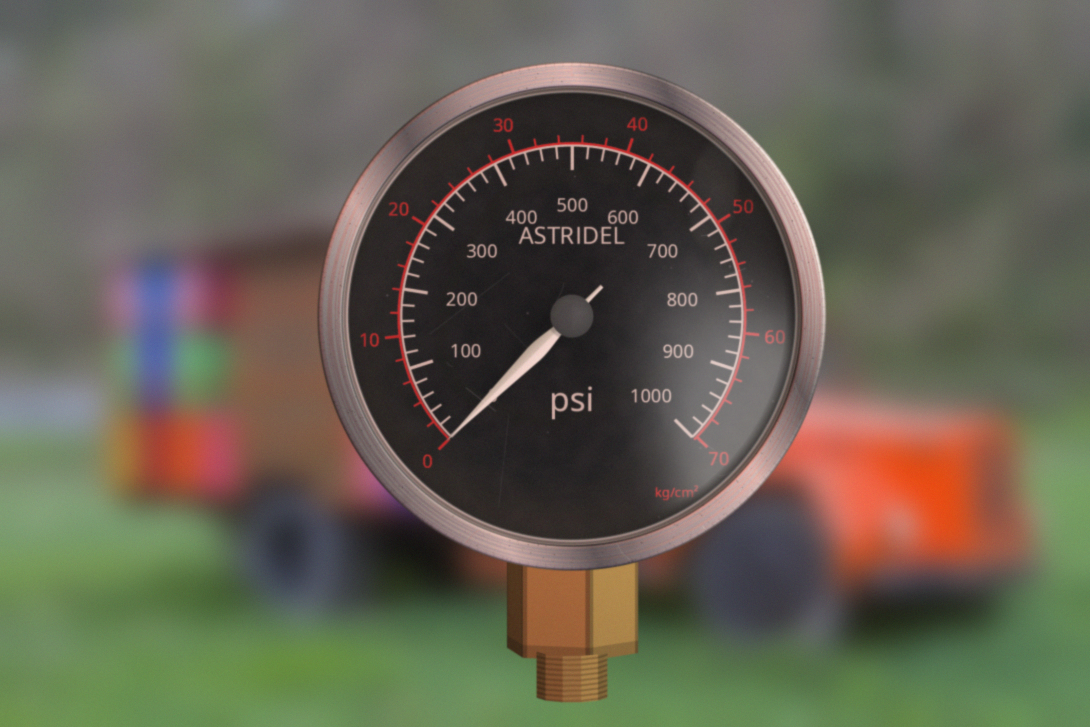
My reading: 0,psi
